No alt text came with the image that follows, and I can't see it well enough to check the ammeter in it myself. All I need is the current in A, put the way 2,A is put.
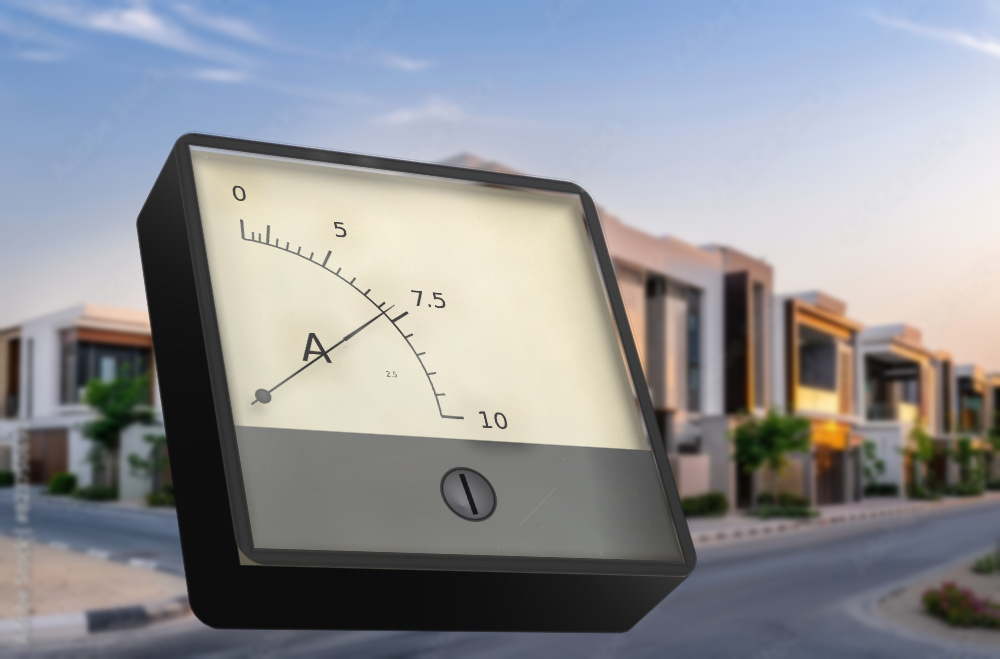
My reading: 7.25,A
